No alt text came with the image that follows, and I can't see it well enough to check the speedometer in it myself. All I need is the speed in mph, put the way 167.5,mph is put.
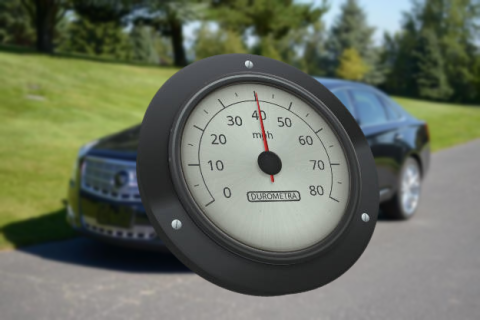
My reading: 40,mph
